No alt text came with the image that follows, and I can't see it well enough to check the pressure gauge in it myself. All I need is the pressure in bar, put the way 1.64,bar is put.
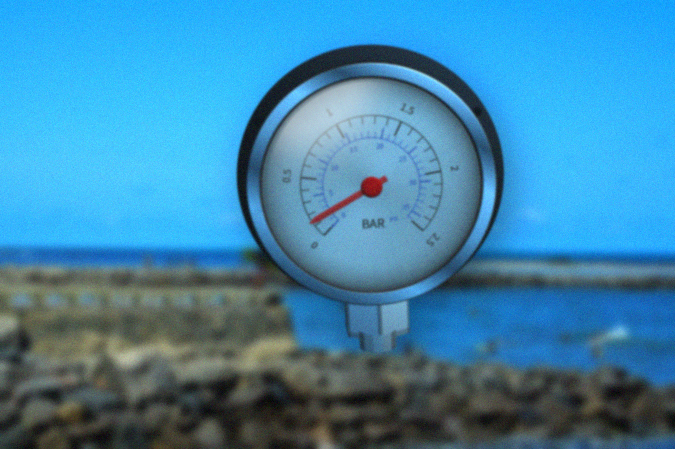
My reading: 0.15,bar
